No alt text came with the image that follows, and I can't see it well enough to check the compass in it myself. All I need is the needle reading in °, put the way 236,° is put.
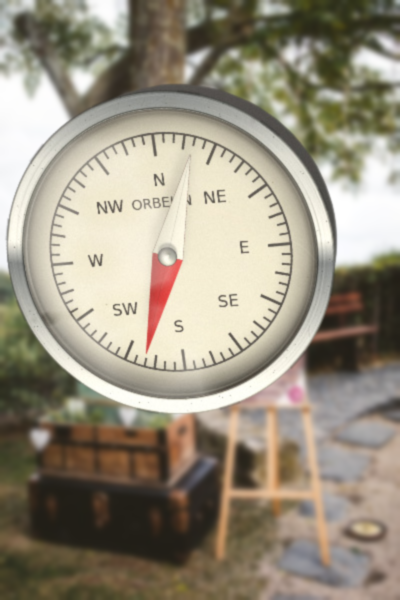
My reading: 200,°
